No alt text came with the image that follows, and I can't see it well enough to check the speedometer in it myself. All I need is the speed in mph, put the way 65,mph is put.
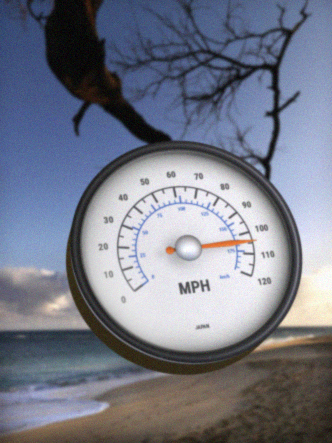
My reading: 105,mph
